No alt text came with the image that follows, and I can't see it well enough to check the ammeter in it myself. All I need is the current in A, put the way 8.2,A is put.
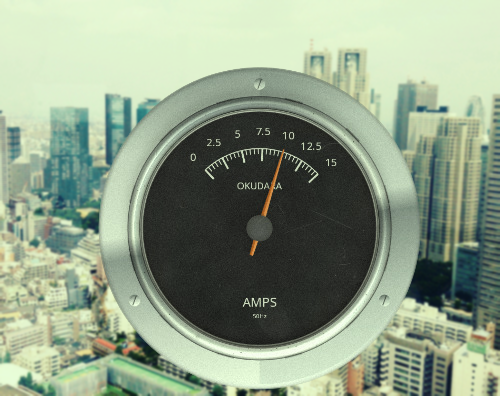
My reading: 10,A
